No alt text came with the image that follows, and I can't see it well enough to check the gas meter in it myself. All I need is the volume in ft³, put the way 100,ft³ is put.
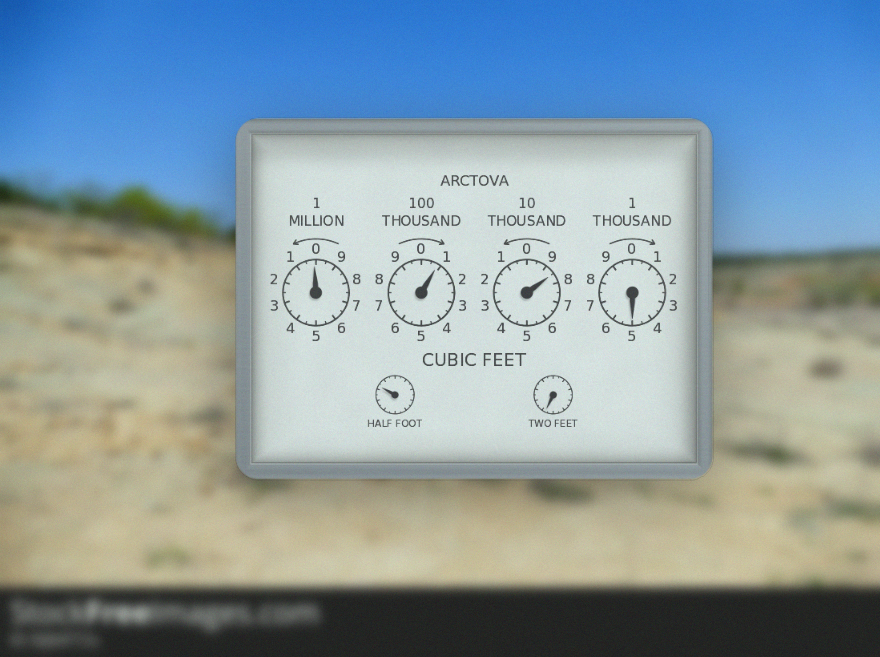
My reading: 8500,ft³
